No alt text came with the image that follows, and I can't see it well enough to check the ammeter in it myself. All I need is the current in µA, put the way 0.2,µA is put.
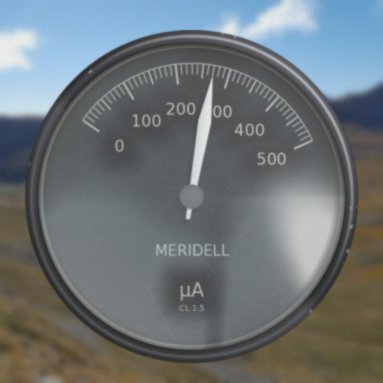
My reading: 270,µA
